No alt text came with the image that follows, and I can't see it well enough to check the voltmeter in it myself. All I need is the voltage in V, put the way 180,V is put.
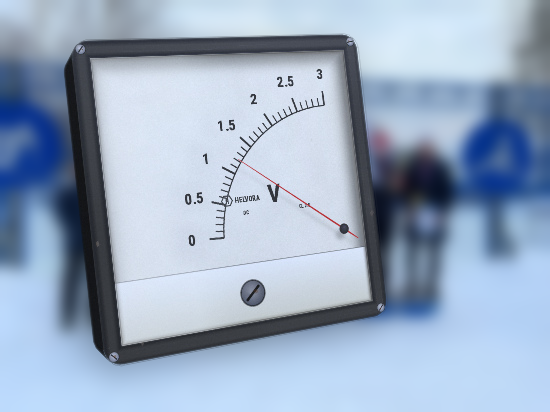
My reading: 1.2,V
